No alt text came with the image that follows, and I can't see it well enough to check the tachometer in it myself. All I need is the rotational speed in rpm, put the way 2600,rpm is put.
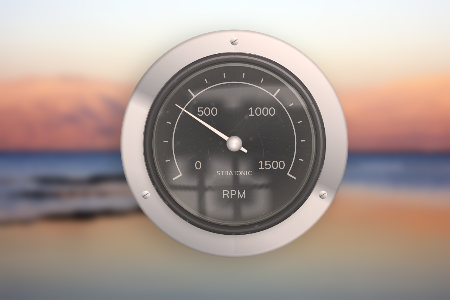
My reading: 400,rpm
